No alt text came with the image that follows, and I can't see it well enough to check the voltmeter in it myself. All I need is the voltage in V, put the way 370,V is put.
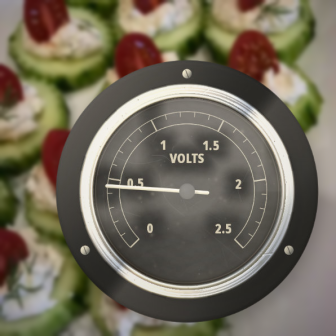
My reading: 0.45,V
